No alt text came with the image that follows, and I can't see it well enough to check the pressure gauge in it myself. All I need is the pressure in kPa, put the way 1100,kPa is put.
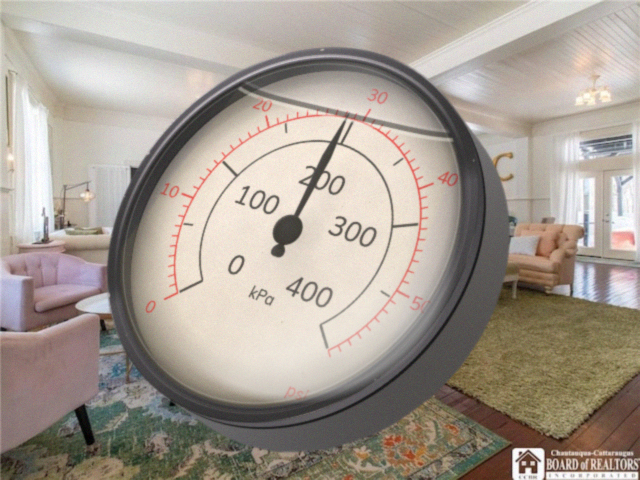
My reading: 200,kPa
